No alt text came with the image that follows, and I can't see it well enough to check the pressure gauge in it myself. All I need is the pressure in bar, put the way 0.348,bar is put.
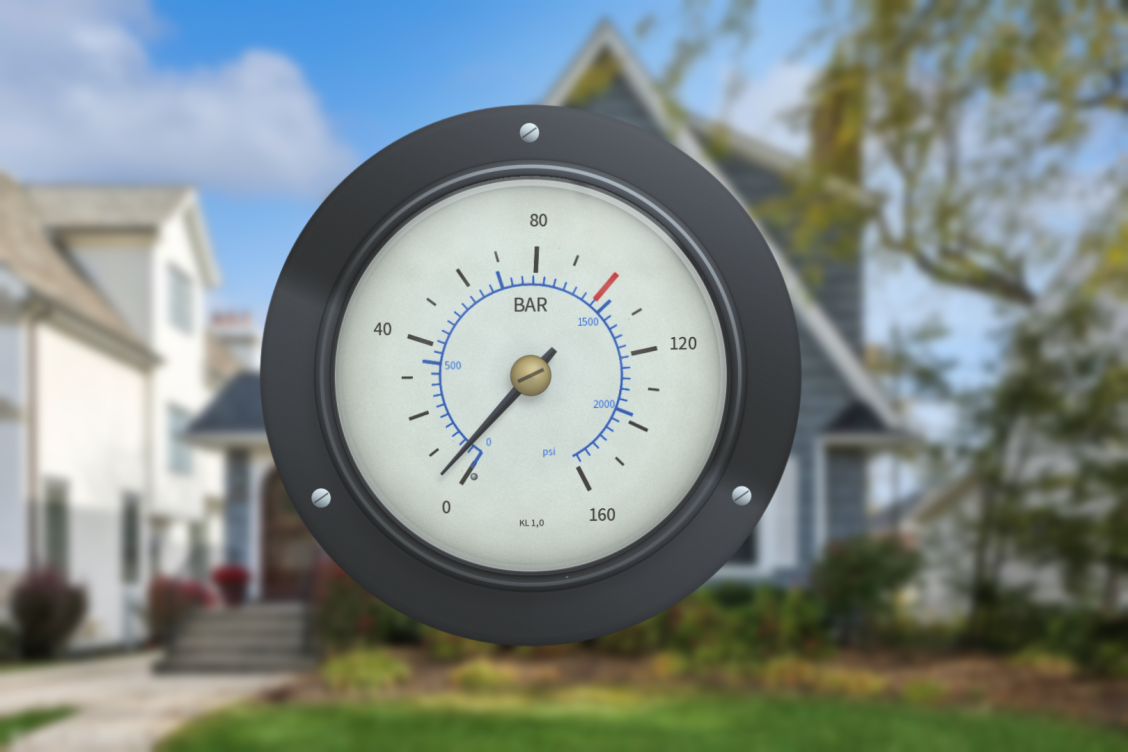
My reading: 5,bar
